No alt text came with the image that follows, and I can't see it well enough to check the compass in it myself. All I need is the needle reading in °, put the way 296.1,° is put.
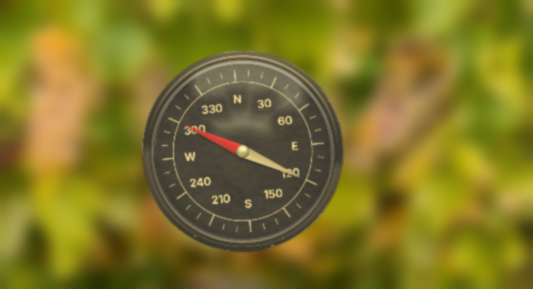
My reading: 300,°
